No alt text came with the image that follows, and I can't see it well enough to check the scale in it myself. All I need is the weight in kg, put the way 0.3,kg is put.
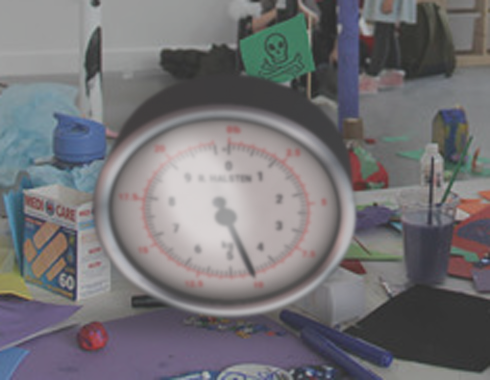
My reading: 4.5,kg
